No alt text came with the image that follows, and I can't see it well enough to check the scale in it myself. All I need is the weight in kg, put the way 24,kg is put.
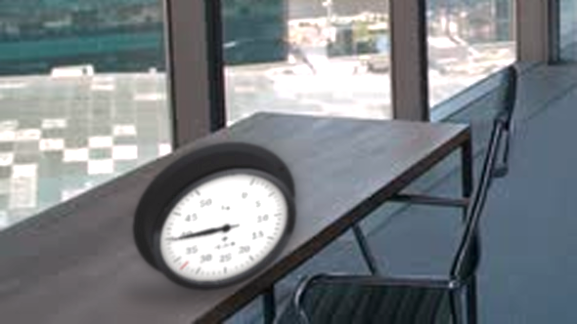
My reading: 40,kg
